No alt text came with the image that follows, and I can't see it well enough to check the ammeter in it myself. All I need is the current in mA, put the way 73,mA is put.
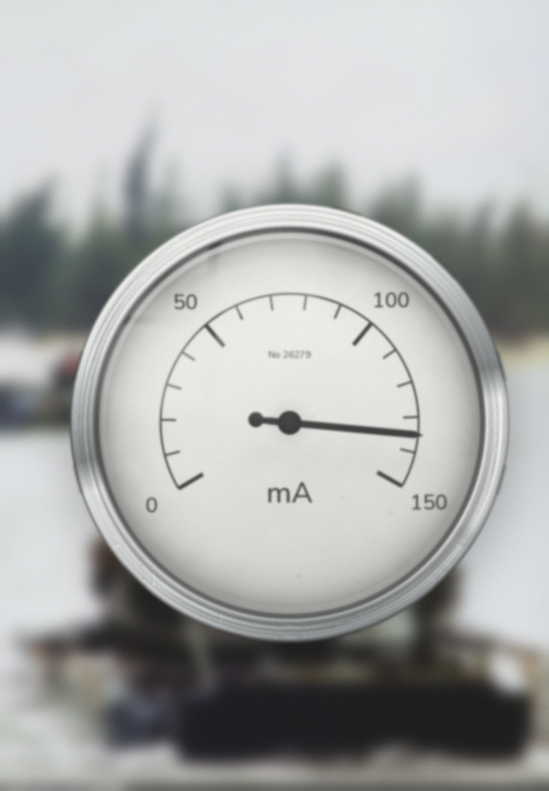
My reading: 135,mA
